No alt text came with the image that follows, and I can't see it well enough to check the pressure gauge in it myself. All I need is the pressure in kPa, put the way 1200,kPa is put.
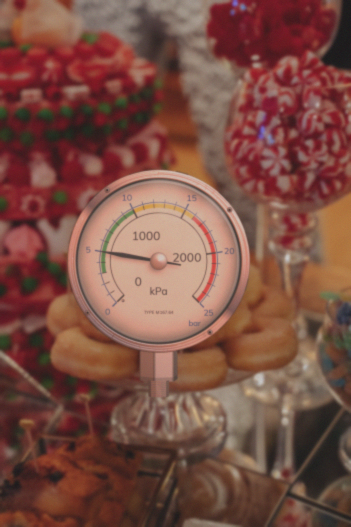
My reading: 500,kPa
